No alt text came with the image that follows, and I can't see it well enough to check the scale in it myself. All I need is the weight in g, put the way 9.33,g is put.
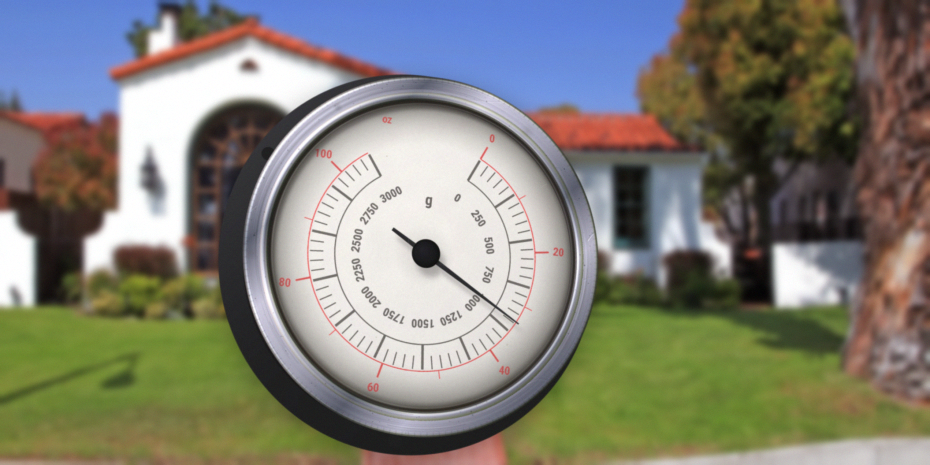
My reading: 950,g
